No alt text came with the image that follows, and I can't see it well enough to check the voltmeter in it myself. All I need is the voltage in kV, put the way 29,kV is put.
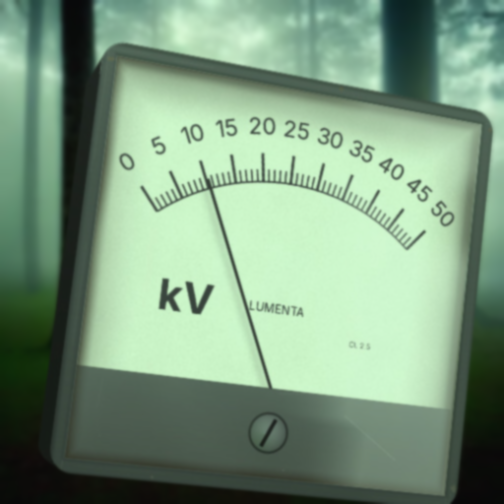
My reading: 10,kV
